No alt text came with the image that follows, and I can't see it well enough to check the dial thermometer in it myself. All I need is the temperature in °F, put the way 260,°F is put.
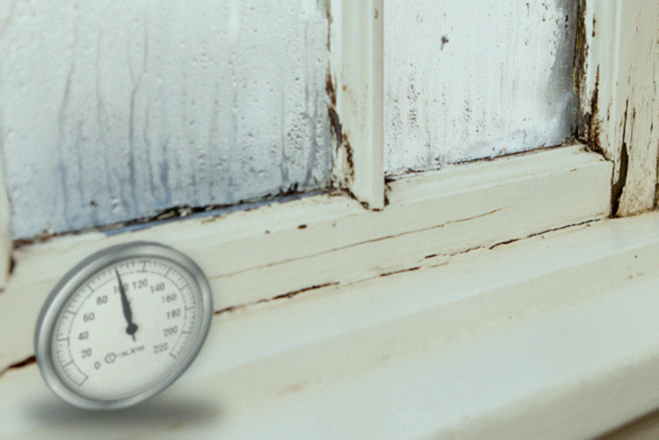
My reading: 100,°F
